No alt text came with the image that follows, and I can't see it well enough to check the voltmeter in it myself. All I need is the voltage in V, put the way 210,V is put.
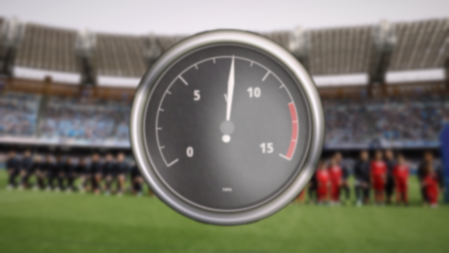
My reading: 8,V
